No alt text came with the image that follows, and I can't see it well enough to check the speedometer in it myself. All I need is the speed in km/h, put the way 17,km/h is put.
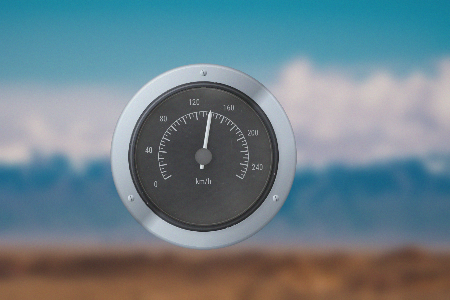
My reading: 140,km/h
